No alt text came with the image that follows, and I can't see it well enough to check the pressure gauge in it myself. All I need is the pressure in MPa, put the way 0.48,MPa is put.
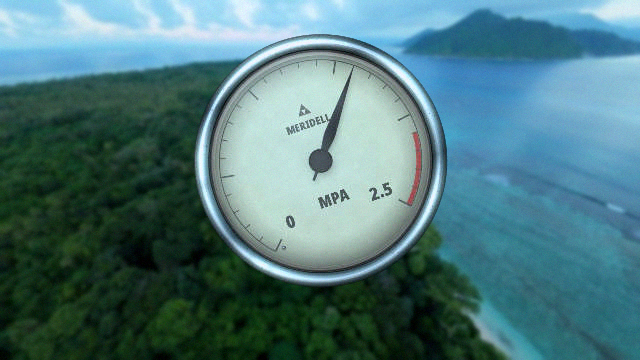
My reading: 1.6,MPa
